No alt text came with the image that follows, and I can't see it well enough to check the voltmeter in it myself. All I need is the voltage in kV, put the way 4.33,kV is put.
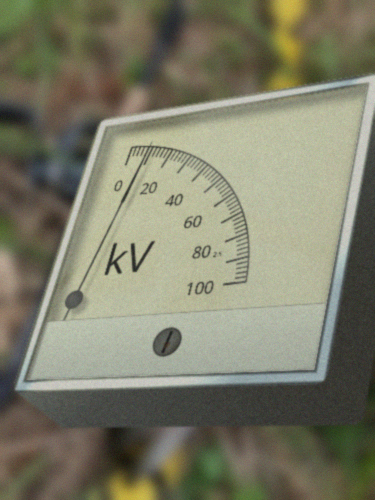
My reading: 10,kV
